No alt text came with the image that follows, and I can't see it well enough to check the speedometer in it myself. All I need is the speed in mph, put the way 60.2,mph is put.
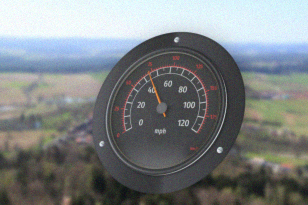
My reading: 45,mph
